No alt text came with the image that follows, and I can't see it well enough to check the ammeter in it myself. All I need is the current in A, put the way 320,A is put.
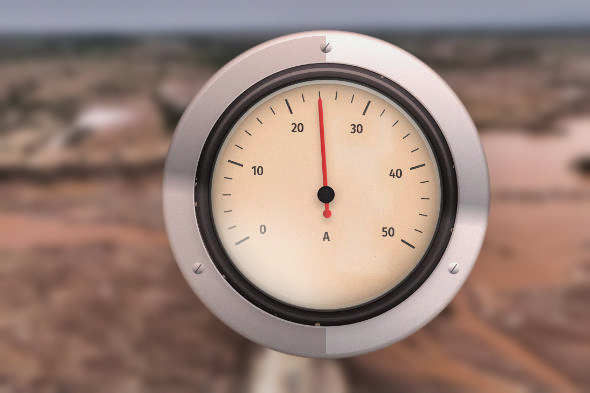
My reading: 24,A
